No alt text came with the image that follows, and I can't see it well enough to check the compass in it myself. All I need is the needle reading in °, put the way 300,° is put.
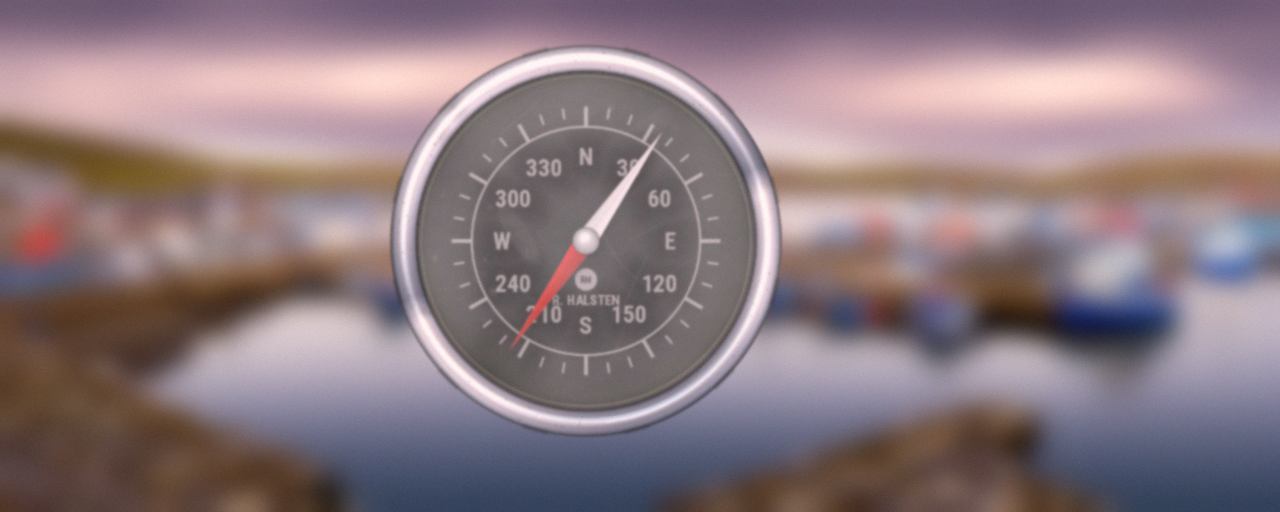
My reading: 215,°
